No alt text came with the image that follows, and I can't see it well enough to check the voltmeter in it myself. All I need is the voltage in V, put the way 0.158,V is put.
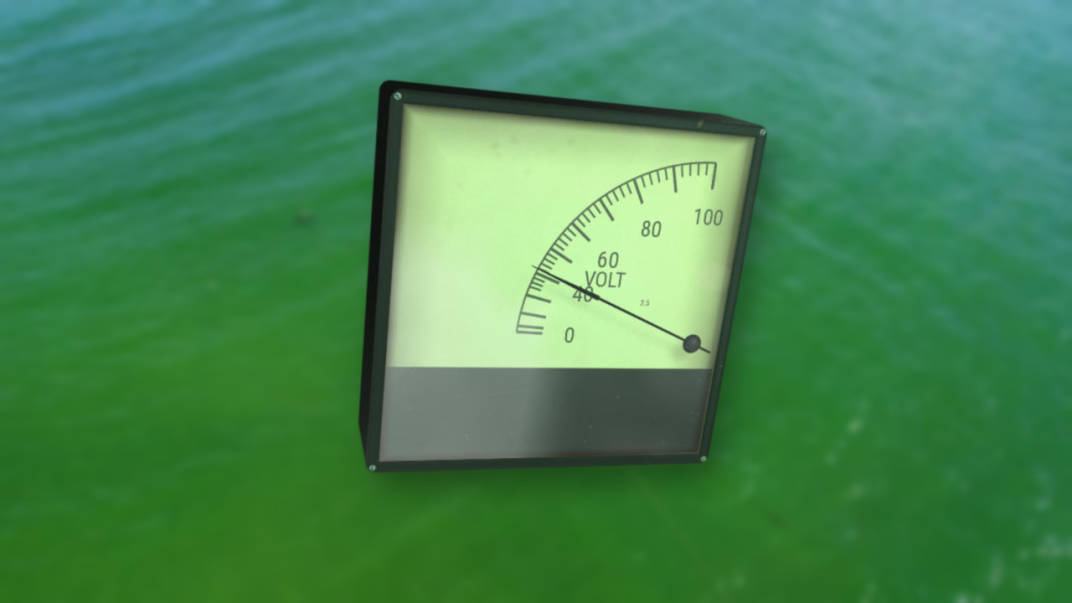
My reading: 42,V
